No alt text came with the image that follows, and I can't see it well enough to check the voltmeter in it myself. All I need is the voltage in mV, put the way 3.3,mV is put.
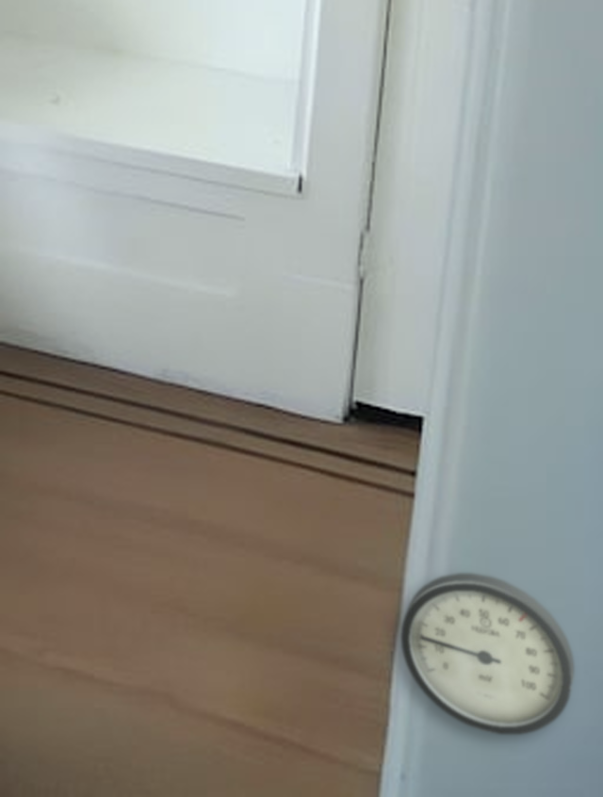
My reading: 15,mV
